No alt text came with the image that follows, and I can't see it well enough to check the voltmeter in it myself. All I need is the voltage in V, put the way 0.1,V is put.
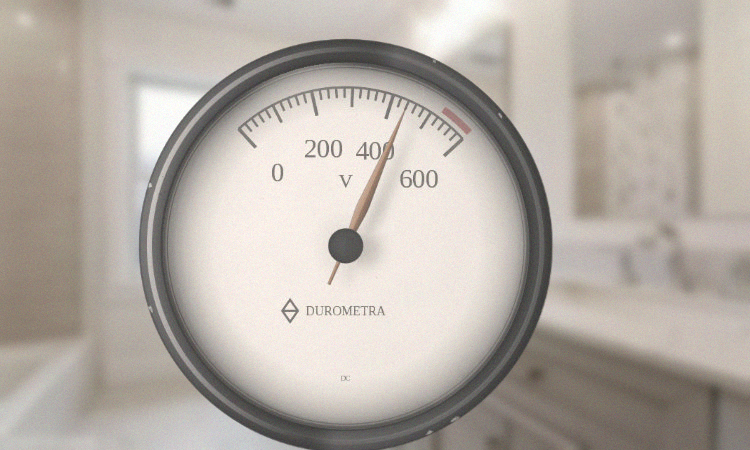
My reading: 440,V
